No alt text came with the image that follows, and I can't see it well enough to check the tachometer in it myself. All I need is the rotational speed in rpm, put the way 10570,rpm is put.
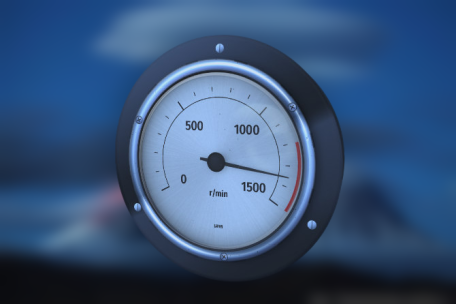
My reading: 1350,rpm
